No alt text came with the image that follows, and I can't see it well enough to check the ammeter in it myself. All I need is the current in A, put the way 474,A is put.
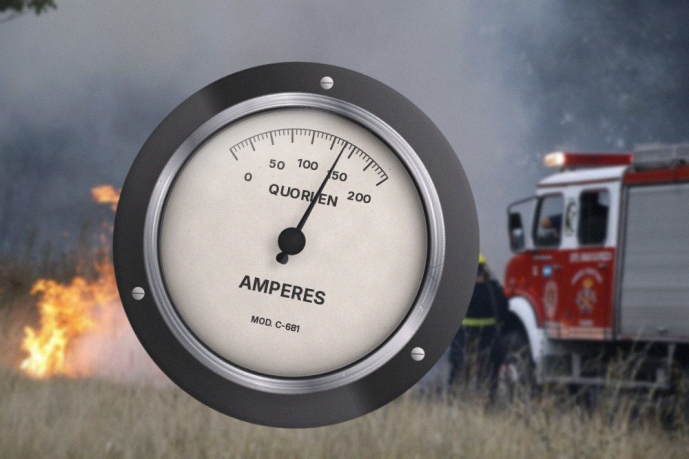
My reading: 140,A
